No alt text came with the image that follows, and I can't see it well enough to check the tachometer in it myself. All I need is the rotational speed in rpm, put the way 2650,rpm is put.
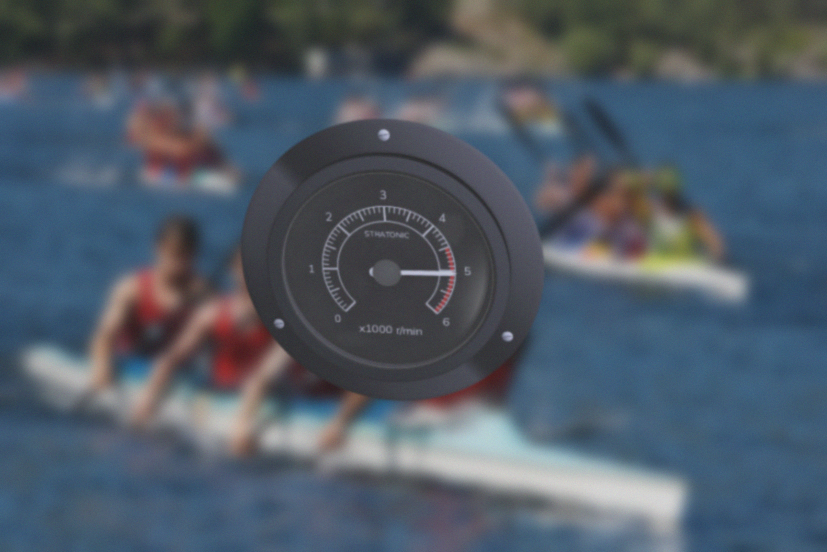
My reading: 5000,rpm
